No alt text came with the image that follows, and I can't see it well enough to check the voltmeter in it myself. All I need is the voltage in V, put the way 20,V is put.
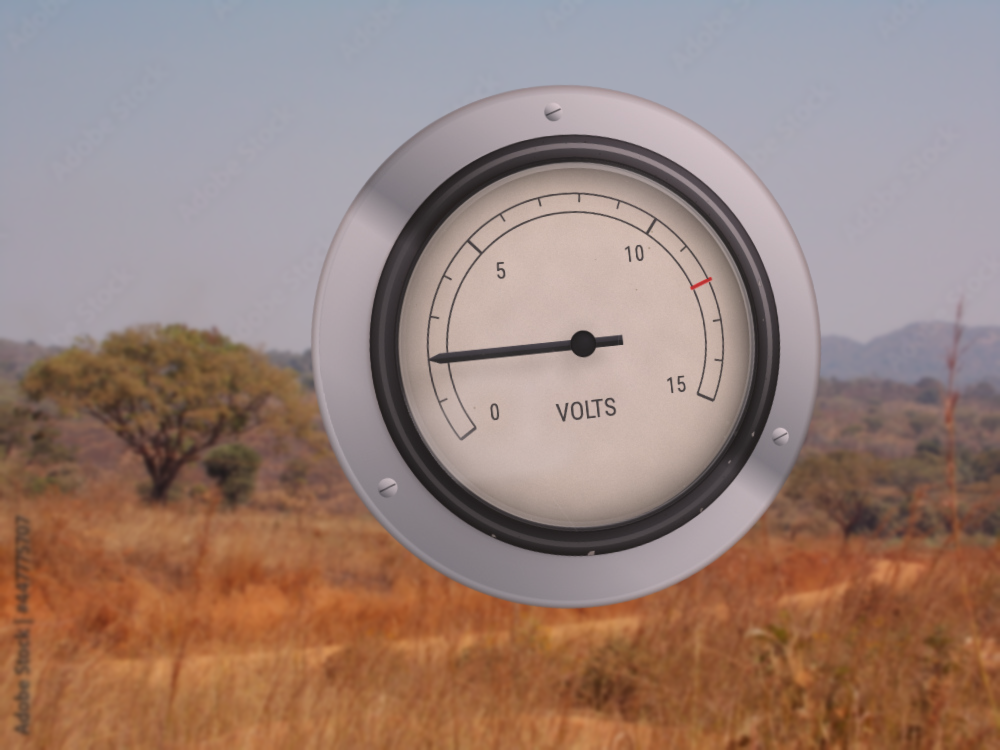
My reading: 2,V
